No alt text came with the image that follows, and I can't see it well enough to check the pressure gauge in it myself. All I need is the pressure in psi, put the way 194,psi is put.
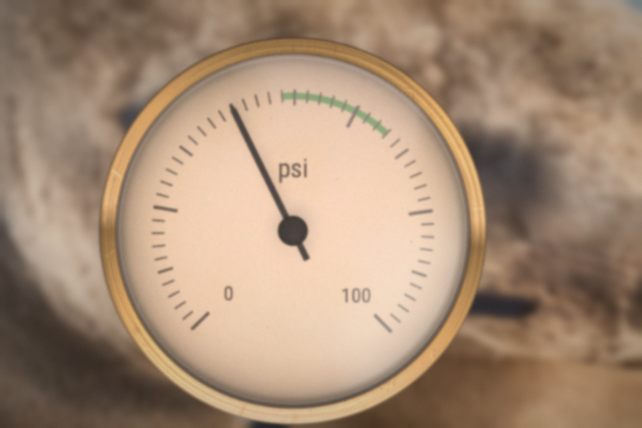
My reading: 40,psi
